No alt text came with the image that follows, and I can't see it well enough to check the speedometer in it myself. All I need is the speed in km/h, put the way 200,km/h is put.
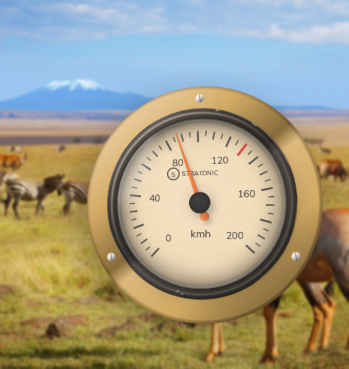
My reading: 87.5,km/h
